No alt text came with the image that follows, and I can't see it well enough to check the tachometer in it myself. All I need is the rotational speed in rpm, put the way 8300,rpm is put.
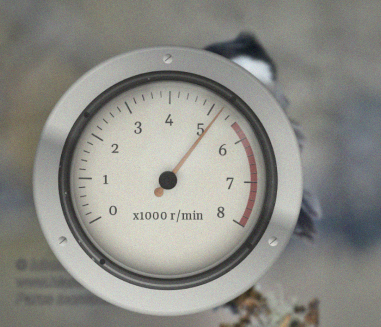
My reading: 5200,rpm
